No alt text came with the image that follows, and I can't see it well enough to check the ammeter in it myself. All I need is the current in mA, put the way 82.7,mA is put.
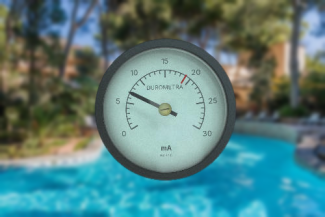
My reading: 7,mA
